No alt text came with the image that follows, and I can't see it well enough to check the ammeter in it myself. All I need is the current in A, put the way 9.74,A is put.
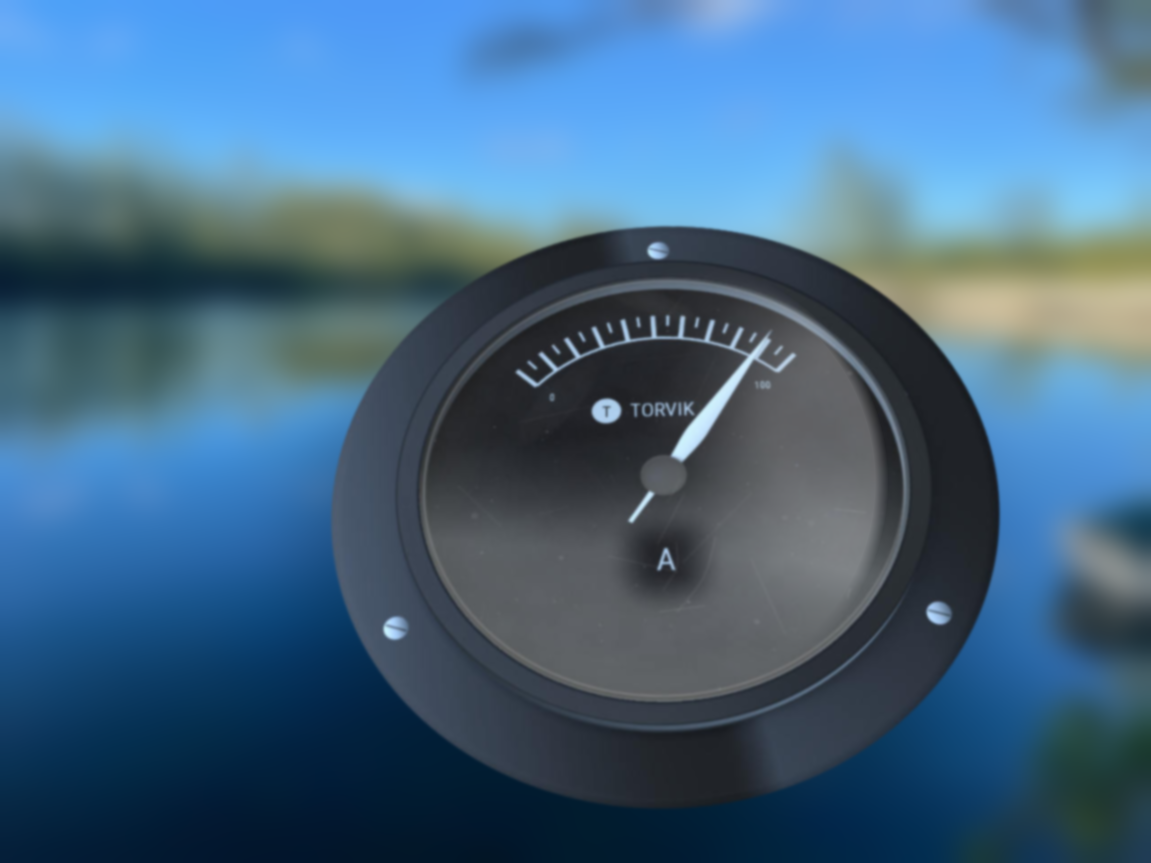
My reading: 90,A
